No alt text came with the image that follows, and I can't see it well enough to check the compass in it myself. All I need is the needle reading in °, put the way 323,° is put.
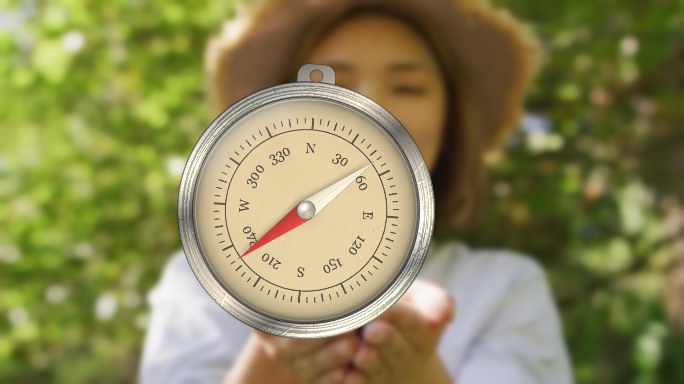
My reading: 230,°
